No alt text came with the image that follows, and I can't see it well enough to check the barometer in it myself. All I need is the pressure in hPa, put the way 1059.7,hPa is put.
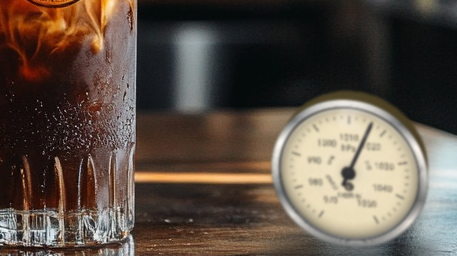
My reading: 1016,hPa
